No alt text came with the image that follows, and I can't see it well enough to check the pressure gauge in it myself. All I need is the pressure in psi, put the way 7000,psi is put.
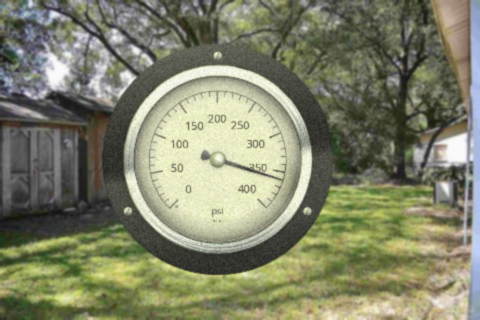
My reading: 360,psi
